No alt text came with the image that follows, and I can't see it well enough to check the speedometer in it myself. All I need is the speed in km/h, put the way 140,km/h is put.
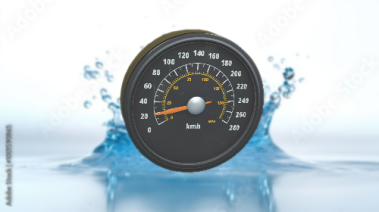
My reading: 20,km/h
